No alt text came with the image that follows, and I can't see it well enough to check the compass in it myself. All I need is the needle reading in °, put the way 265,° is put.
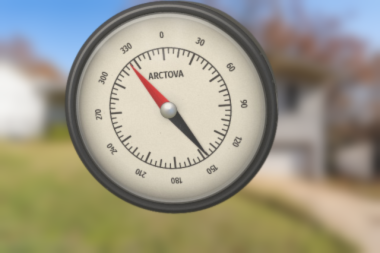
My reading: 325,°
